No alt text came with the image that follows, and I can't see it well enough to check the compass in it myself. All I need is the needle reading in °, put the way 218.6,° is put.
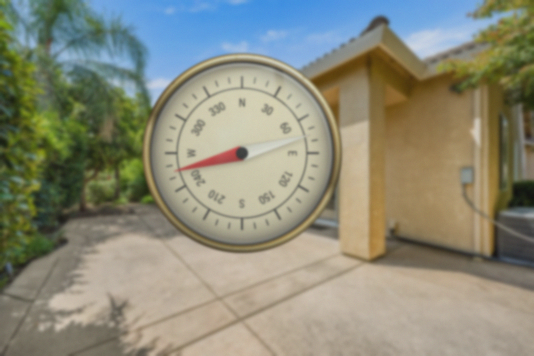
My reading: 255,°
